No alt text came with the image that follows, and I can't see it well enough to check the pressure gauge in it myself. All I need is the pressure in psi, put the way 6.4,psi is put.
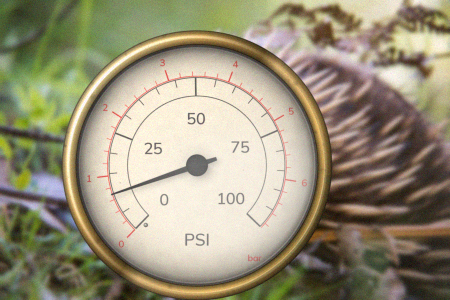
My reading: 10,psi
